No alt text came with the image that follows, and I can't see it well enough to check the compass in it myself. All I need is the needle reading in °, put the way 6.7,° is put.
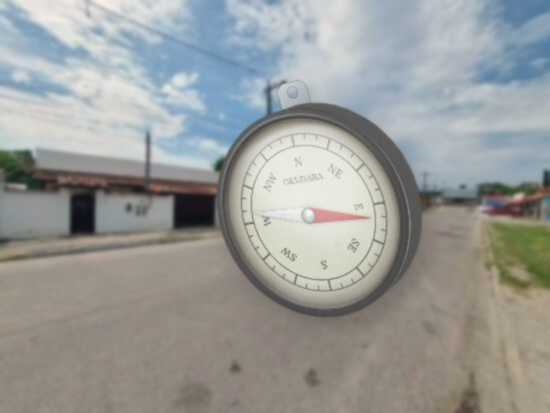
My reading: 100,°
